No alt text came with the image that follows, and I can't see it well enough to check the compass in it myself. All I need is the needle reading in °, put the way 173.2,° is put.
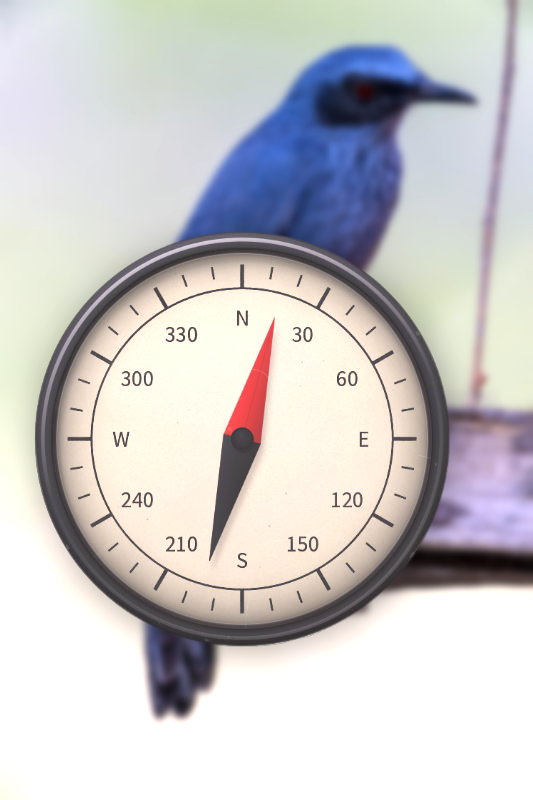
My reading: 15,°
